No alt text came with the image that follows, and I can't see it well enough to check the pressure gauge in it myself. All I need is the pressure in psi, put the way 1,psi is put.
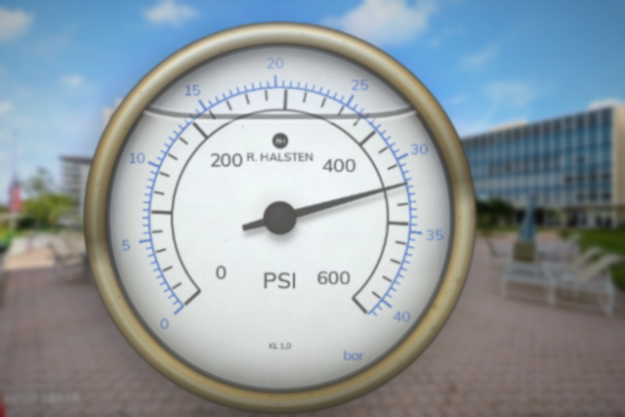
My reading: 460,psi
